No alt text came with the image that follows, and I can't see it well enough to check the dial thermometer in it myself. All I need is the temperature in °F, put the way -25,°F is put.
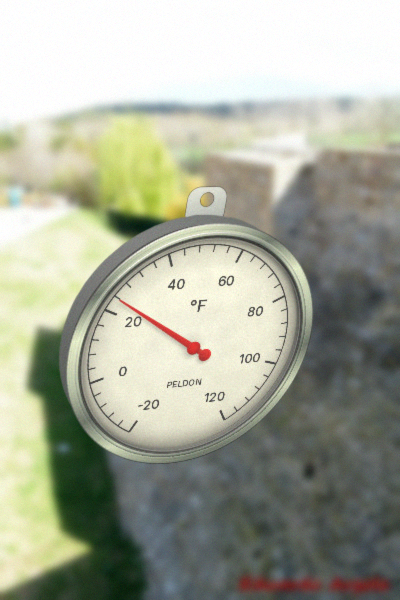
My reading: 24,°F
